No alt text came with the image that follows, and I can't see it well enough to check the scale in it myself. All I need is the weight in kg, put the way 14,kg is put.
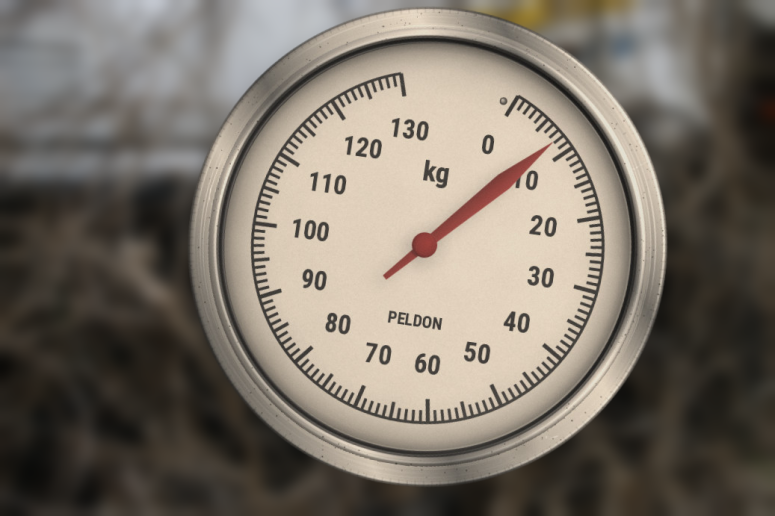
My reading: 8,kg
